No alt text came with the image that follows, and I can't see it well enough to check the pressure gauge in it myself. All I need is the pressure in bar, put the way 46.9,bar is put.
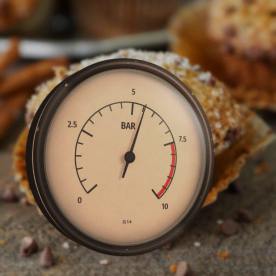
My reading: 5.5,bar
